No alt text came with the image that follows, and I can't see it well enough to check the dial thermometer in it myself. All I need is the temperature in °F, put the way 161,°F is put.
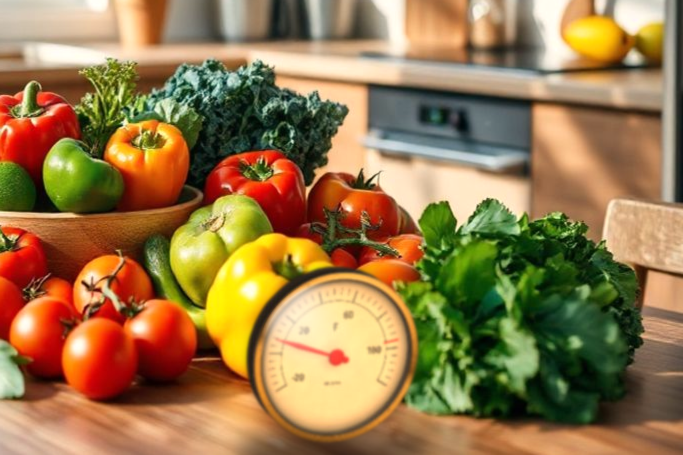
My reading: 8,°F
